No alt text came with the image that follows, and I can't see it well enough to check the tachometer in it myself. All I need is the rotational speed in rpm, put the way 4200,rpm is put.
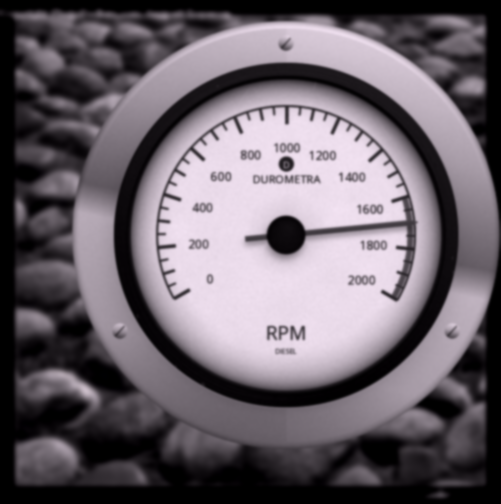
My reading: 1700,rpm
